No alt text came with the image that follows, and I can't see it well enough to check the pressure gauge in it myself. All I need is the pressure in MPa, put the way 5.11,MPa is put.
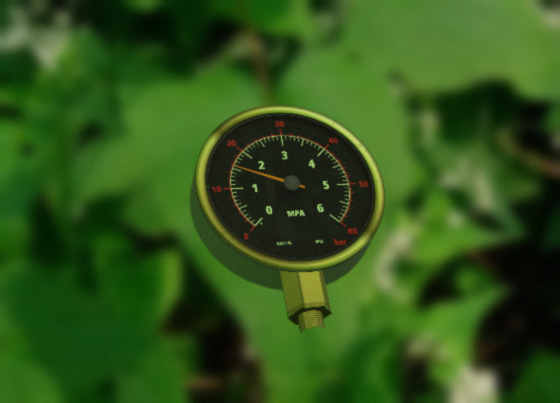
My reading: 1.5,MPa
